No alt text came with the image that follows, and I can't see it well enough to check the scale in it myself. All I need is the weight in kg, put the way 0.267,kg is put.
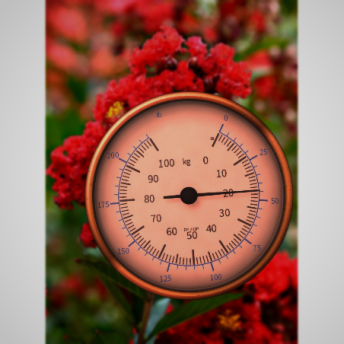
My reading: 20,kg
